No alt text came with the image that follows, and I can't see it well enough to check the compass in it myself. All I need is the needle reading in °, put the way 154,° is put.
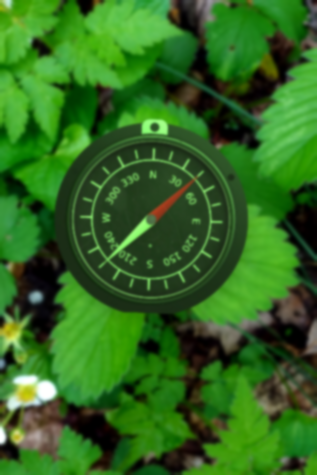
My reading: 45,°
